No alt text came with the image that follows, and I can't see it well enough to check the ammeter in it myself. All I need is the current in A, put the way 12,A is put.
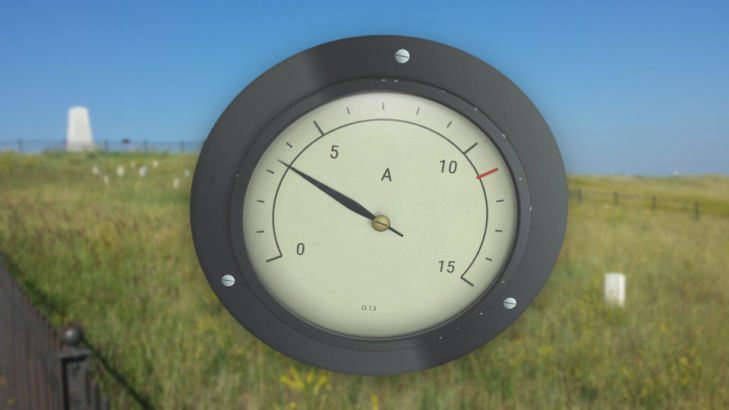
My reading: 3.5,A
